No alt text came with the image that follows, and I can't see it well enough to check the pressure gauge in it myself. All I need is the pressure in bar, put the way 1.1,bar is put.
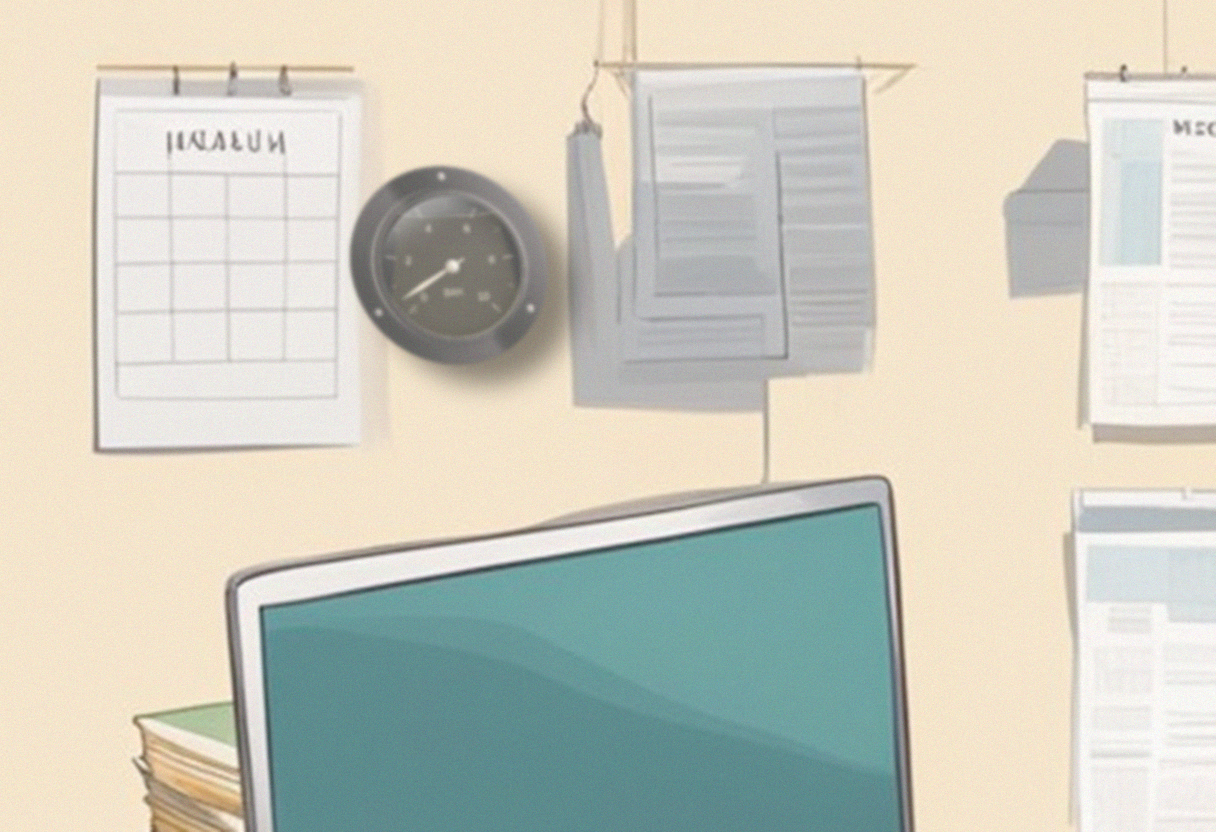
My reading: 0.5,bar
